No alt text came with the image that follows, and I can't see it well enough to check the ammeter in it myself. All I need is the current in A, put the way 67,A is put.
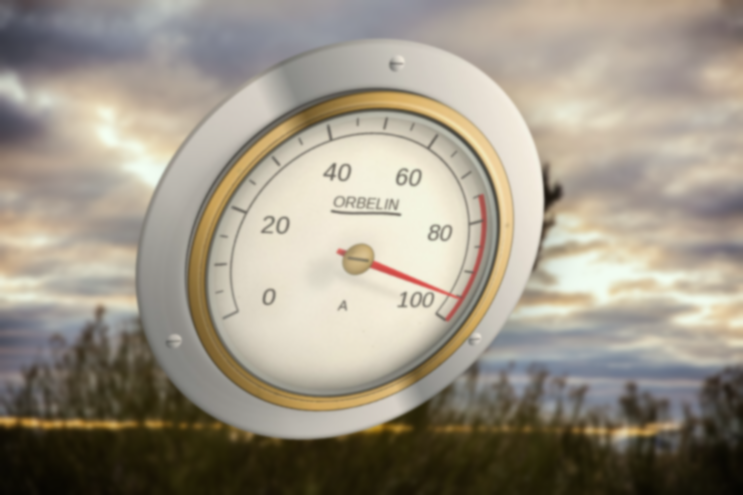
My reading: 95,A
